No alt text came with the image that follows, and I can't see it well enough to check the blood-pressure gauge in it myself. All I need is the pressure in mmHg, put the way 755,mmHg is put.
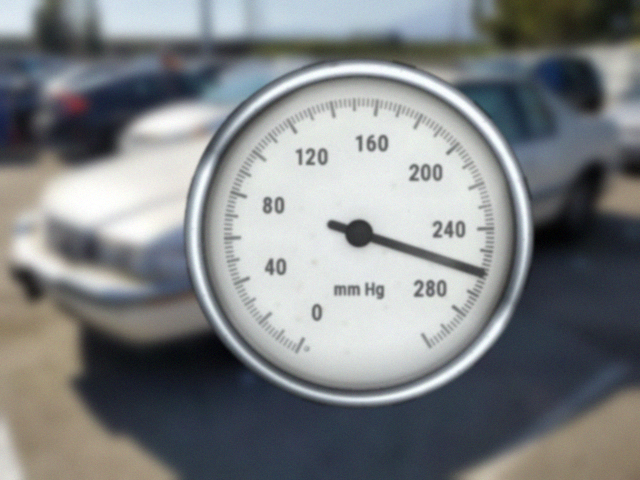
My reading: 260,mmHg
